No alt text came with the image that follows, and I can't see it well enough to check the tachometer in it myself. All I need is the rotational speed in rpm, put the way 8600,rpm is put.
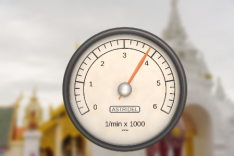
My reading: 3800,rpm
